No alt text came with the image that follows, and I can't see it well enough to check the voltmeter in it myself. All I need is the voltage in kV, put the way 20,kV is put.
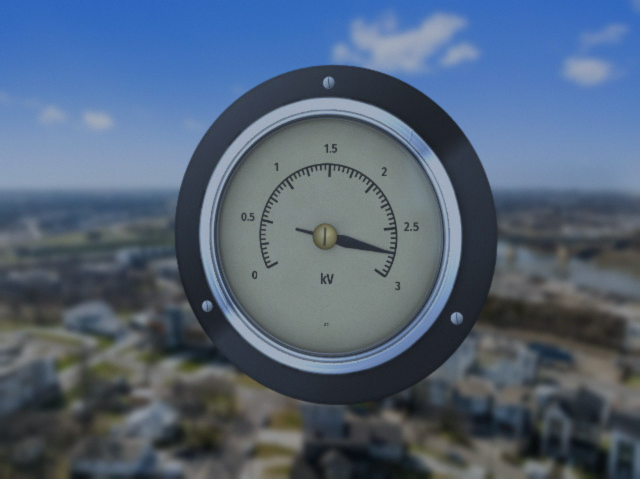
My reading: 2.75,kV
